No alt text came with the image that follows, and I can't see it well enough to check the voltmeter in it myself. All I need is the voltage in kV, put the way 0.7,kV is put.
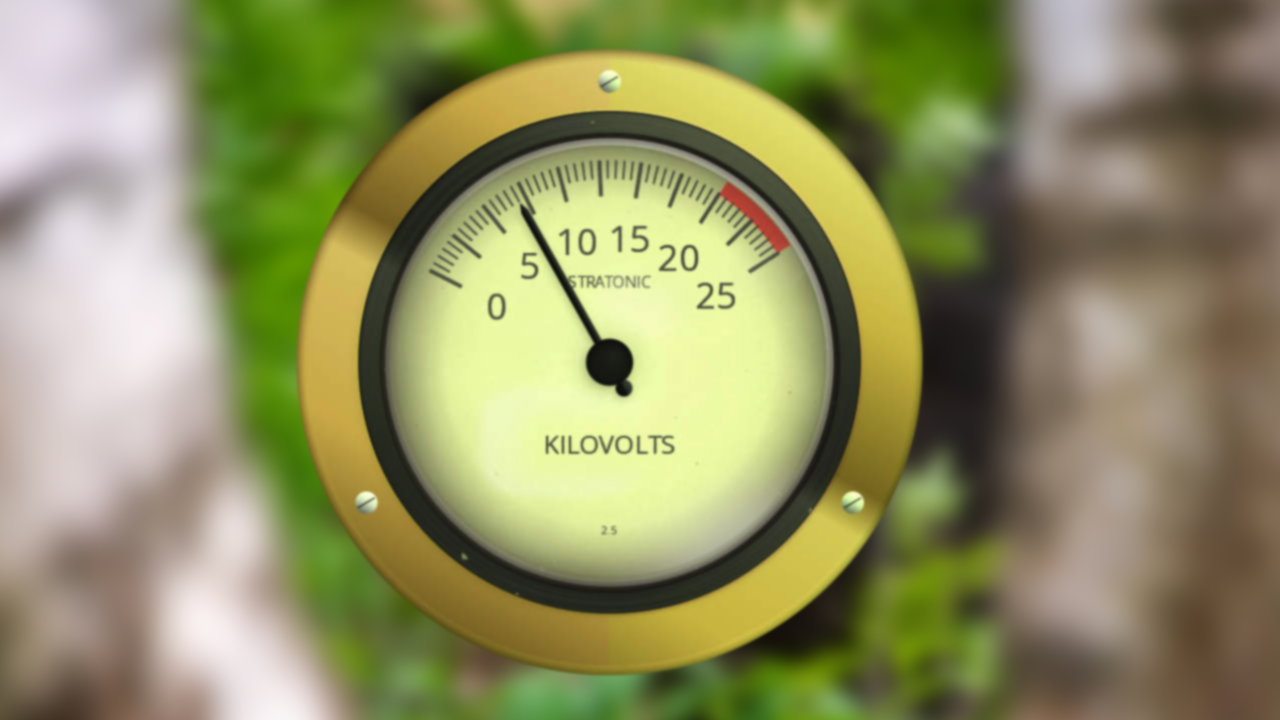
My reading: 7,kV
